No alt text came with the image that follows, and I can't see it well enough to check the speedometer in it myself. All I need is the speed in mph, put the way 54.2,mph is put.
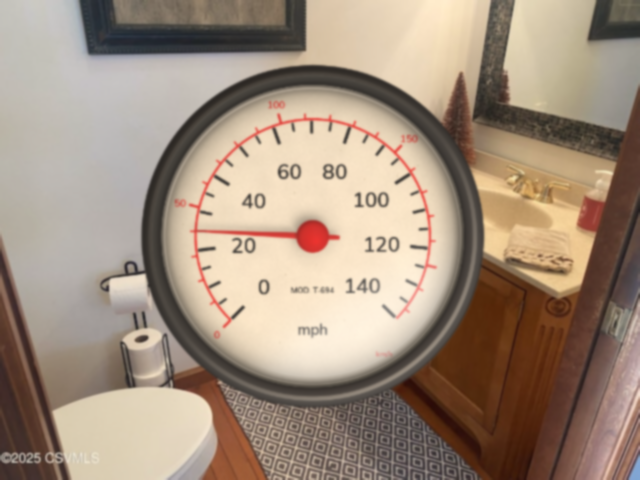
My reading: 25,mph
